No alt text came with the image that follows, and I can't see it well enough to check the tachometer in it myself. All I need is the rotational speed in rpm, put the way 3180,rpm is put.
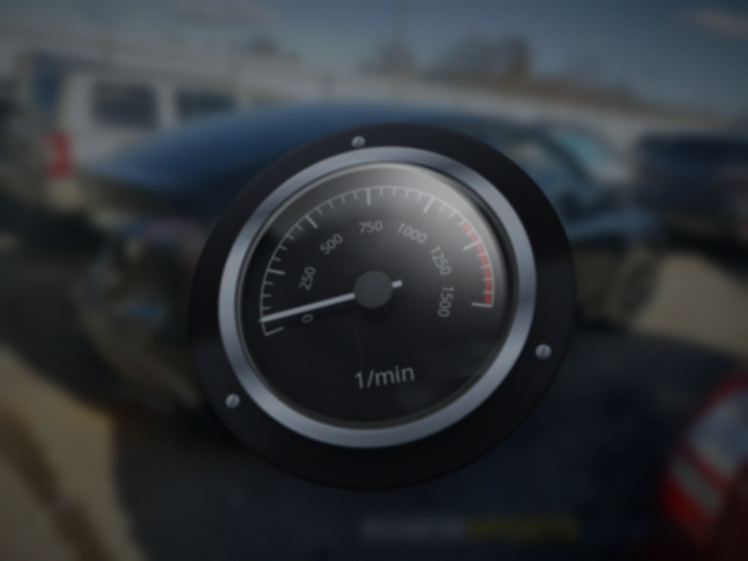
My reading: 50,rpm
